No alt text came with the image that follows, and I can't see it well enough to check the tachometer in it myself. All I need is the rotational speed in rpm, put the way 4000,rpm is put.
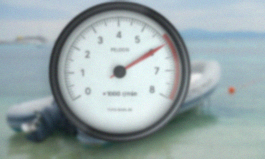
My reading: 6000,rpm
